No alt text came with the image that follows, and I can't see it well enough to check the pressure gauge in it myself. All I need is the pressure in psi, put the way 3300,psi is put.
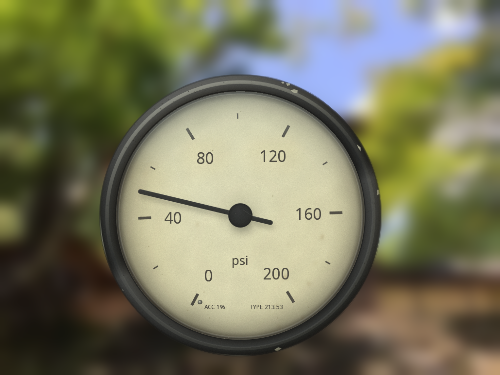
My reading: 50,psi
